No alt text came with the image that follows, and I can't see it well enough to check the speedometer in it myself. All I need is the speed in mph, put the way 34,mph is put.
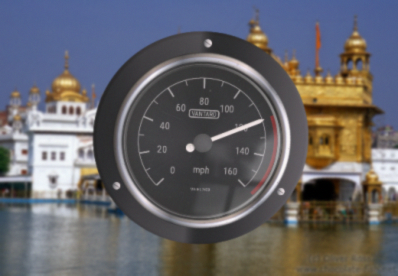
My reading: 120,mph
